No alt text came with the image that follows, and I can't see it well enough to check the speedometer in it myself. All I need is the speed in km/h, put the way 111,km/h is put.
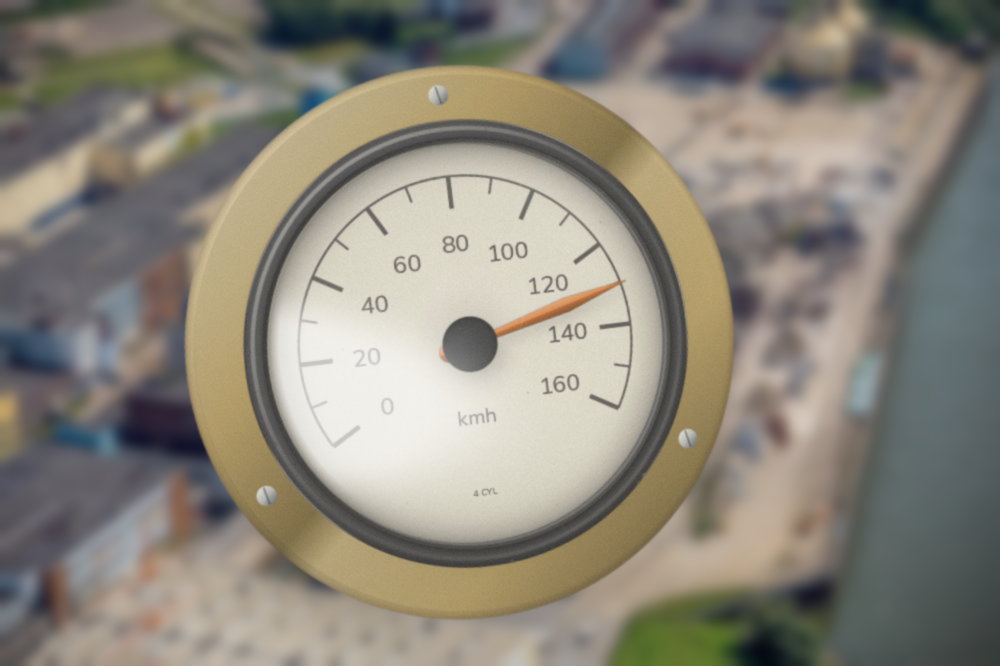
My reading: 130,km/h
